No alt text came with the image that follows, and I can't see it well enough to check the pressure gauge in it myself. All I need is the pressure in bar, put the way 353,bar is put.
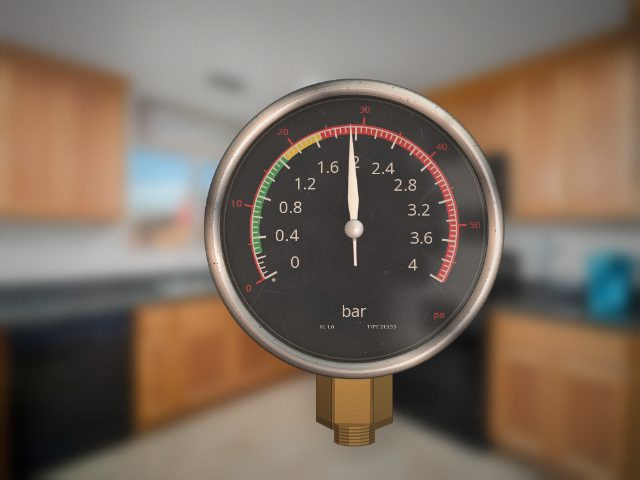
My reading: 1.95,bar
